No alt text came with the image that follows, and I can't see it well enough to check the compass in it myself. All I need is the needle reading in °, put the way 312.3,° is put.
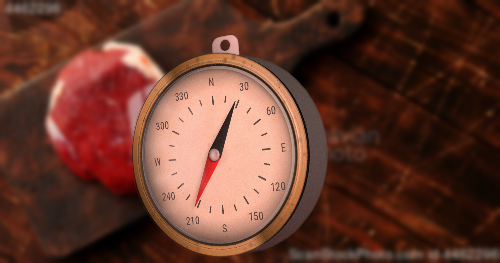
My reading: 210,°
